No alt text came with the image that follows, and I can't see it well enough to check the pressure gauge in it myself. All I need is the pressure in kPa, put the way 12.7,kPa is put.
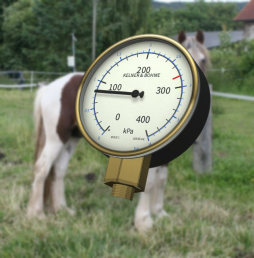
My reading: 80,kPa
